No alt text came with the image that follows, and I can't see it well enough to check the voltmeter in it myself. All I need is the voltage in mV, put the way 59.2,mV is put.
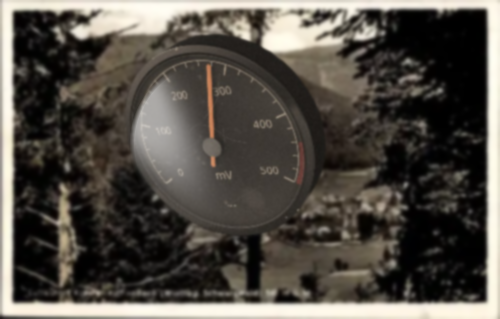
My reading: 280,mV
